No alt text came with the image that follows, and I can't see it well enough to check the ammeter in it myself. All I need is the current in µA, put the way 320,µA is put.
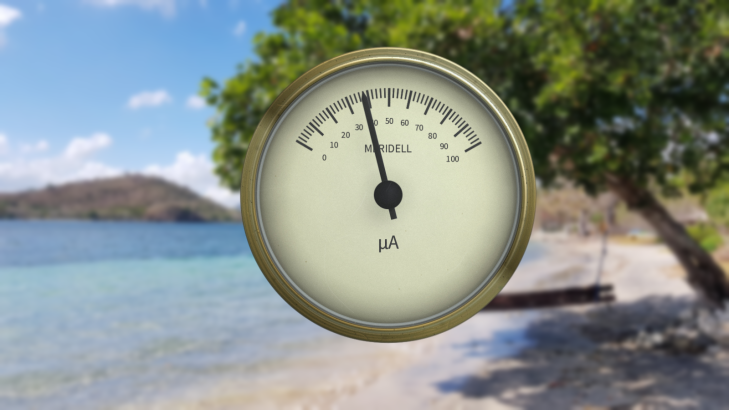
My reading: 38,µA
